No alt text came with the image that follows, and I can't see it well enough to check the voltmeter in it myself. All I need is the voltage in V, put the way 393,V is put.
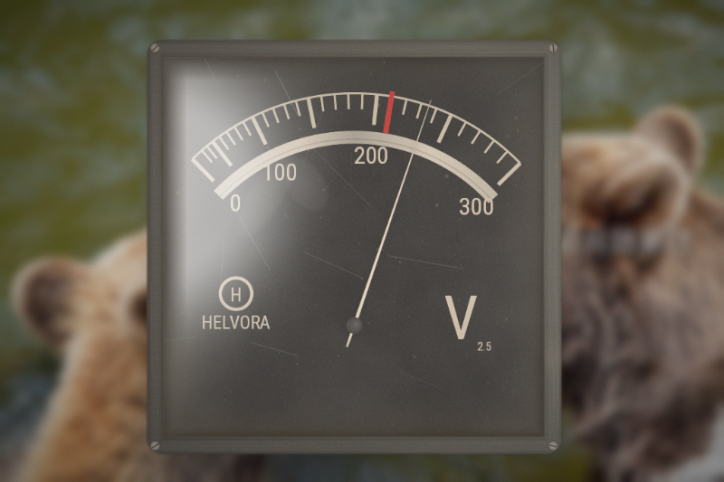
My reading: 235,V
